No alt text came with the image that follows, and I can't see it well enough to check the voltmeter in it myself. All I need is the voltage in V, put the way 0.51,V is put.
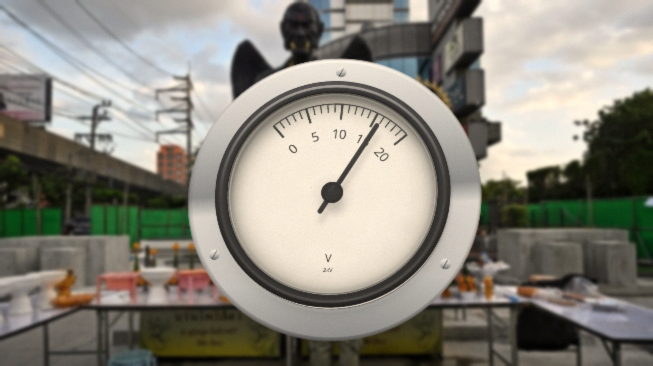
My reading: 16,V
